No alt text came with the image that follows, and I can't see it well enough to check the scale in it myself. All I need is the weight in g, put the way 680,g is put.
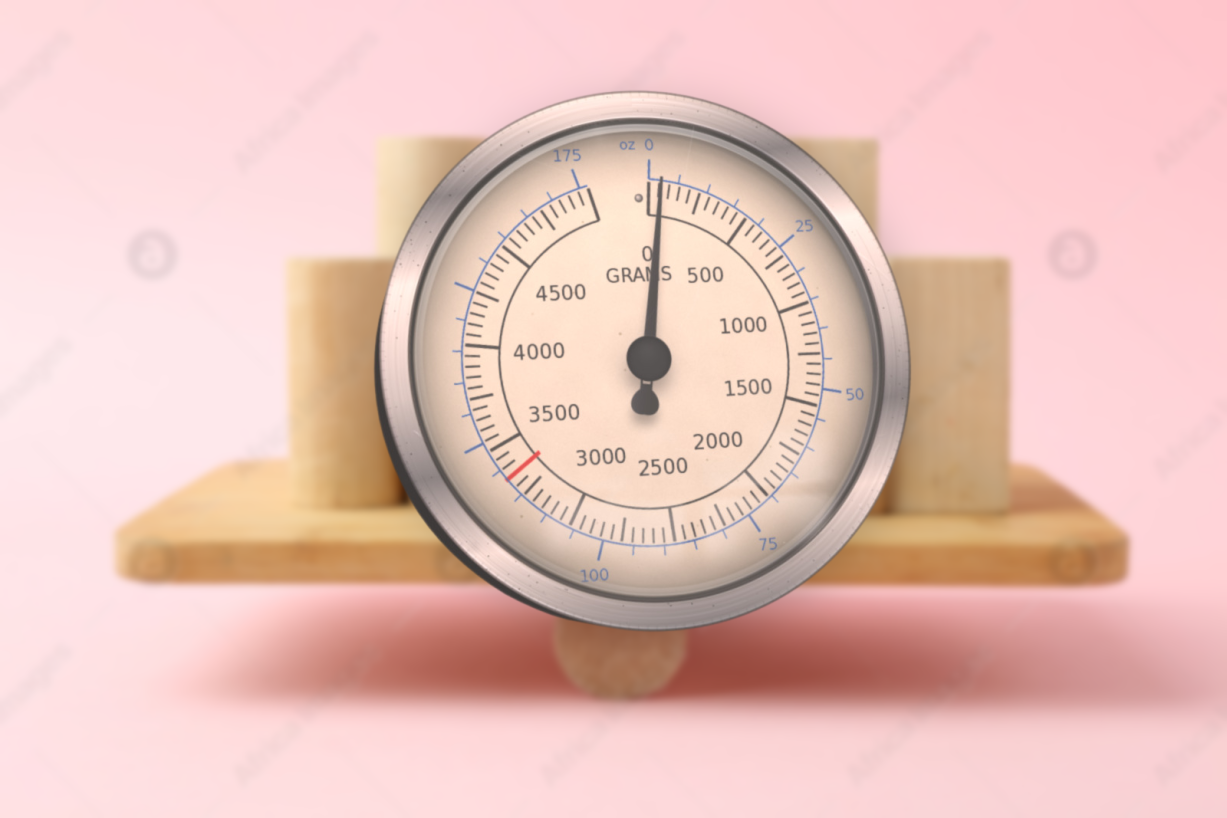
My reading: 50,g
